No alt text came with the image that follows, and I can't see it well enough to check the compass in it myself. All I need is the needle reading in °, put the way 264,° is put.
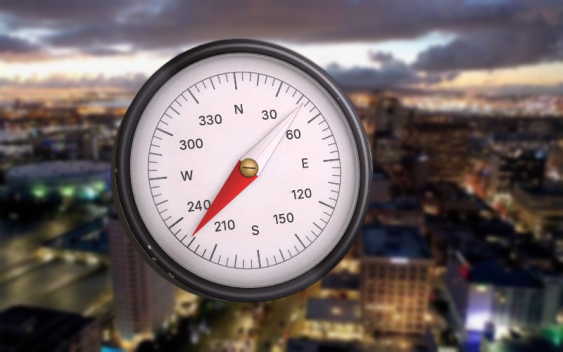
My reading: 227.5,°
